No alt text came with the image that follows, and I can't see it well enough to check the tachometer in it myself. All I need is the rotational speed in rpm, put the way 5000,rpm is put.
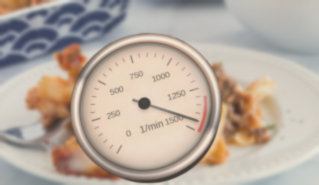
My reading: 1450,rpm
